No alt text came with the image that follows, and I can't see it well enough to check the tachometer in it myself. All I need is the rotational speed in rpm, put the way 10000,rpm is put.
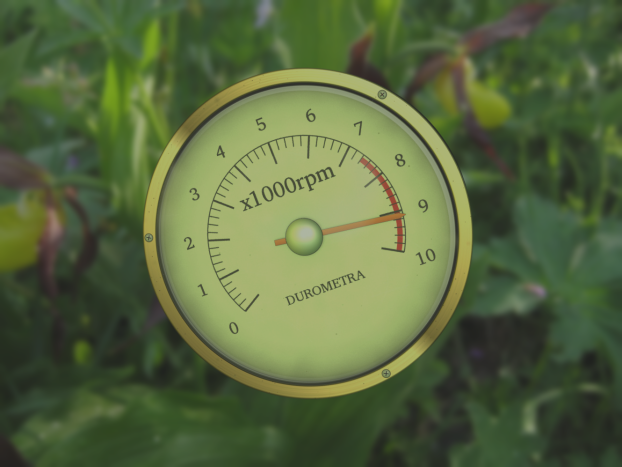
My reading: 9100,rpm
